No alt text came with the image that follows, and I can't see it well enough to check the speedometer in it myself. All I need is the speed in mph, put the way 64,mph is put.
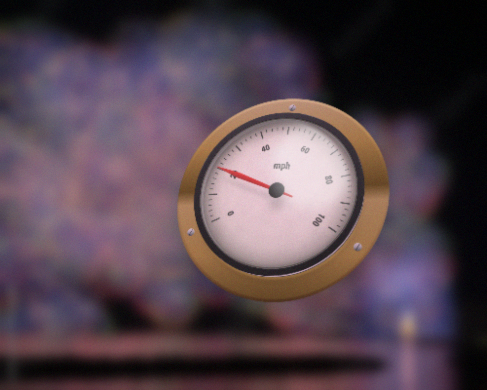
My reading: 20,mph
